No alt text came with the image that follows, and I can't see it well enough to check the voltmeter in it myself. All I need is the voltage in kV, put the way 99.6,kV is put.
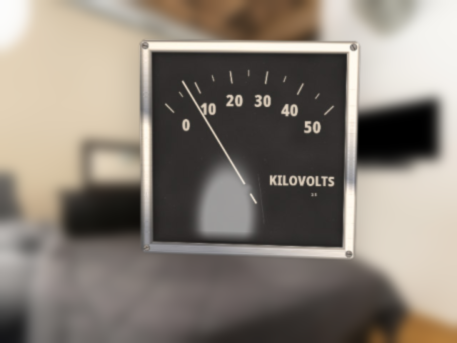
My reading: 7.5,kV
